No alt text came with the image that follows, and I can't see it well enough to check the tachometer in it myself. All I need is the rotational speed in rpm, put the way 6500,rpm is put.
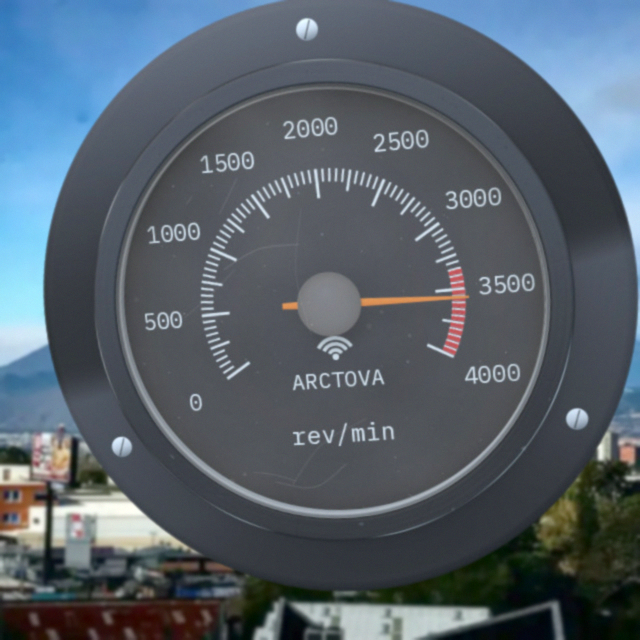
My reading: 3550,rpm
